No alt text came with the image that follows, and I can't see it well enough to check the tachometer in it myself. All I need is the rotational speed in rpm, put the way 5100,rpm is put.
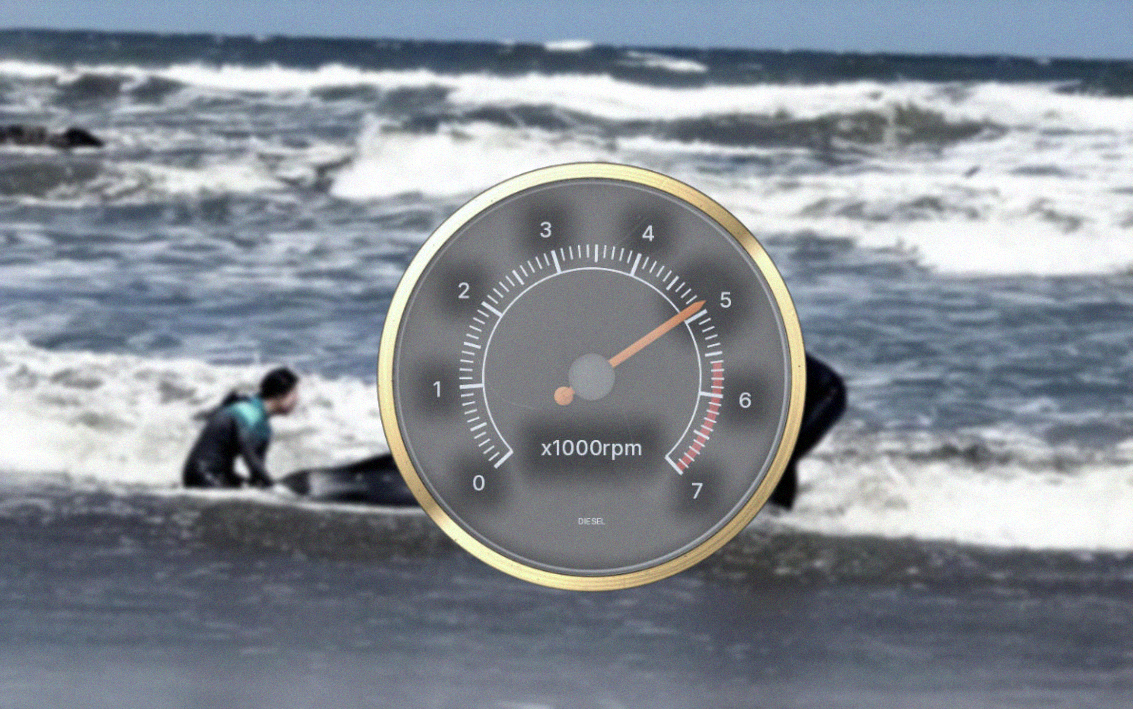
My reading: 4900,rpm
